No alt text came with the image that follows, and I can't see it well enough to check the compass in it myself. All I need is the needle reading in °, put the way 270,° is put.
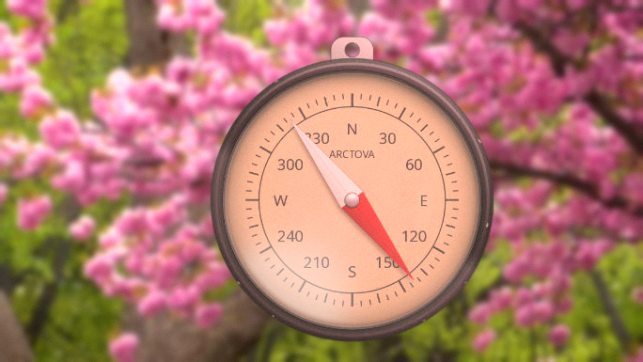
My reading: 142.5,°
